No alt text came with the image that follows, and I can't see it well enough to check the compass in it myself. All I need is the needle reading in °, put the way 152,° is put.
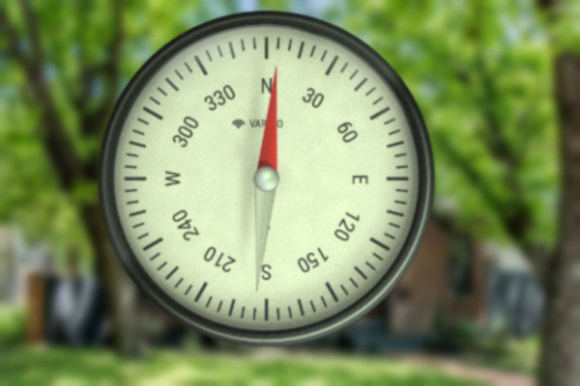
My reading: 5,°
